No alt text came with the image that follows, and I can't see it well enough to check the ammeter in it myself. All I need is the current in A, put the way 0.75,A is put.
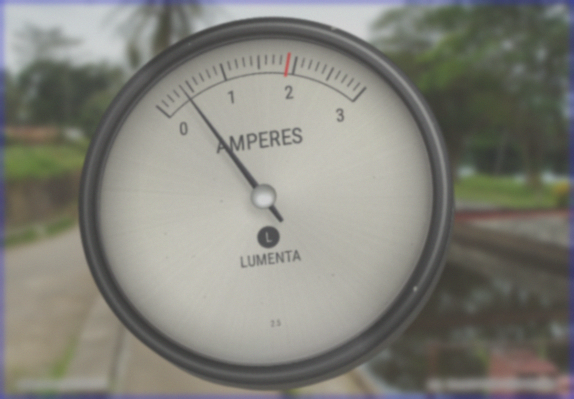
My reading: 0.4,A
